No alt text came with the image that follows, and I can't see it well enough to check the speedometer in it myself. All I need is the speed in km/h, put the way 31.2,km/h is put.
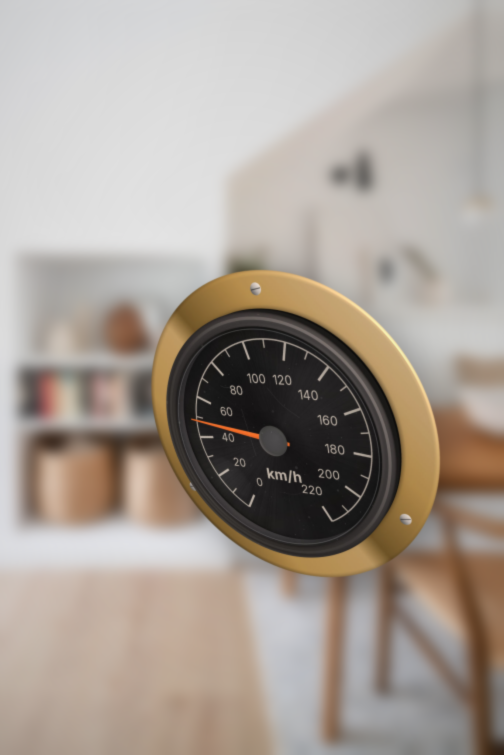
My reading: 50,km/h
